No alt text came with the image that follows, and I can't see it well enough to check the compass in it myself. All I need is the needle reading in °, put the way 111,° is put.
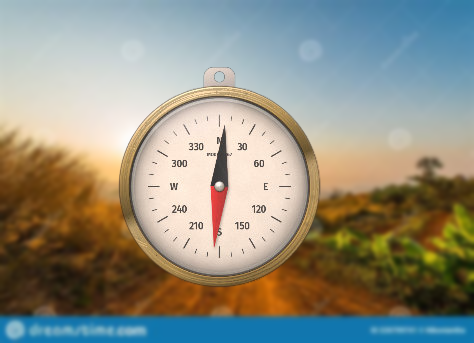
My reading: 185,°
